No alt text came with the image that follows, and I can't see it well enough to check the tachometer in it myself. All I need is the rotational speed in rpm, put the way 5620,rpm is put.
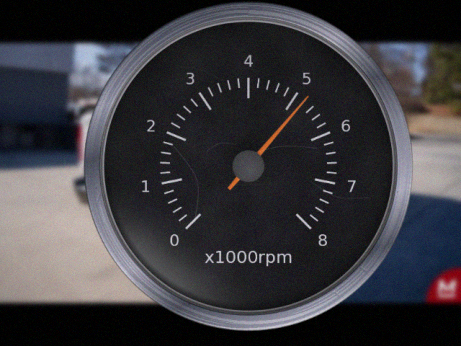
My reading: 5200,rpm
